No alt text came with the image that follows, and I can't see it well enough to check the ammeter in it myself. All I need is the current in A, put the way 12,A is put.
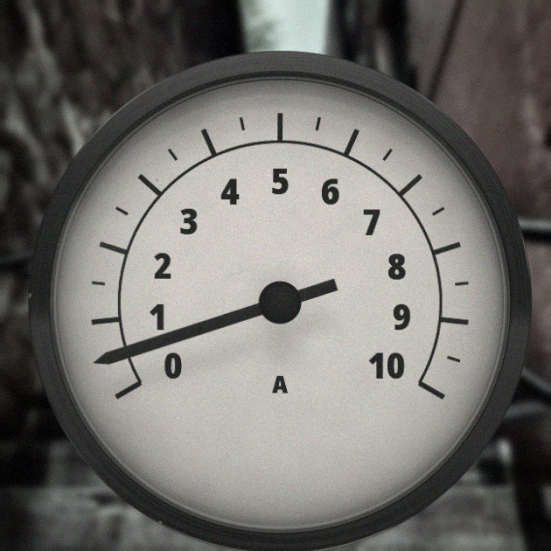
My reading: 0.5,A
